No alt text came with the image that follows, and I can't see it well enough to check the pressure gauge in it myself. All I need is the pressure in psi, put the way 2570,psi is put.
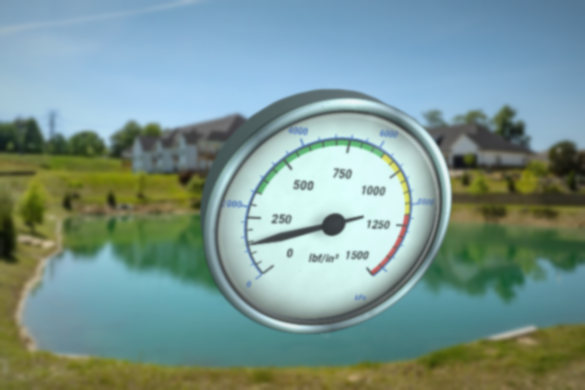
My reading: 150,psi
